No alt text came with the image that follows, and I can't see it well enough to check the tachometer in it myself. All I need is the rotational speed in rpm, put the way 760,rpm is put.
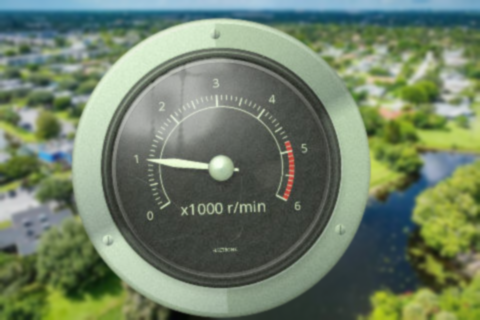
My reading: 1000,rpm
